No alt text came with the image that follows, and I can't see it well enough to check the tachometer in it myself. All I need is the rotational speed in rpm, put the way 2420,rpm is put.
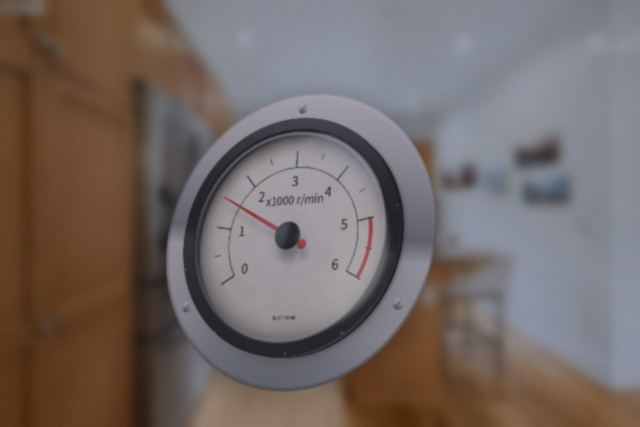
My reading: 1500,rpm
